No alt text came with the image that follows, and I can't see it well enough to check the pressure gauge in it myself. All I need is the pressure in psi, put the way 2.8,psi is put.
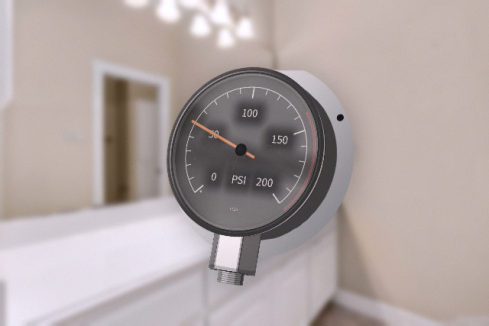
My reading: 50,psi
